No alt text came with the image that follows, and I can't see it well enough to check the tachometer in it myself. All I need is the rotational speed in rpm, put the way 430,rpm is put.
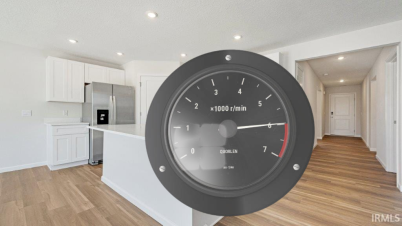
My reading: 6000,rpm
